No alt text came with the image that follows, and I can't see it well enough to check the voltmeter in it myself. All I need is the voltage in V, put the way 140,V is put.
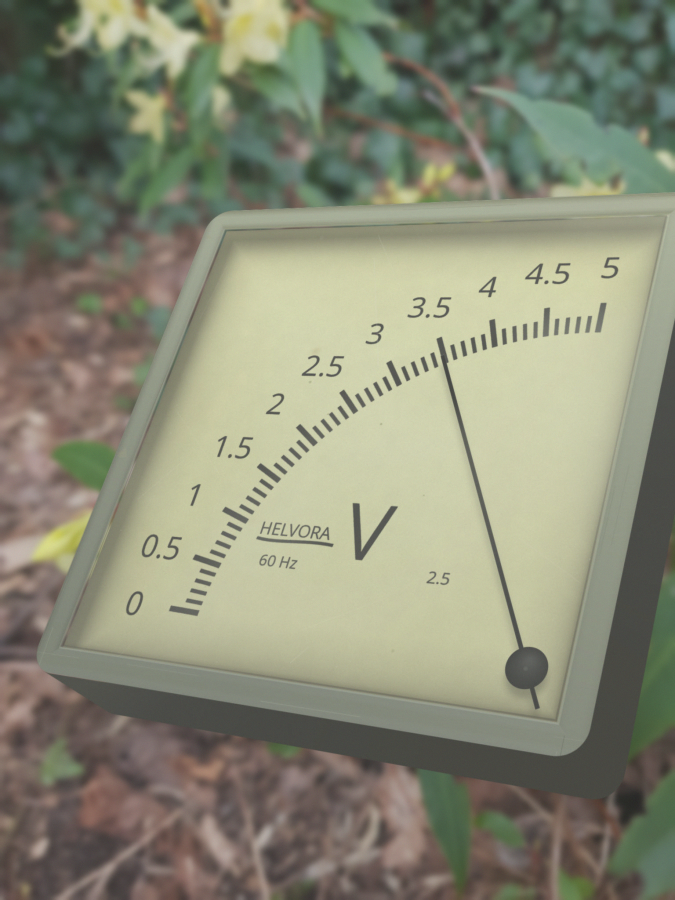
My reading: 3.5,V
